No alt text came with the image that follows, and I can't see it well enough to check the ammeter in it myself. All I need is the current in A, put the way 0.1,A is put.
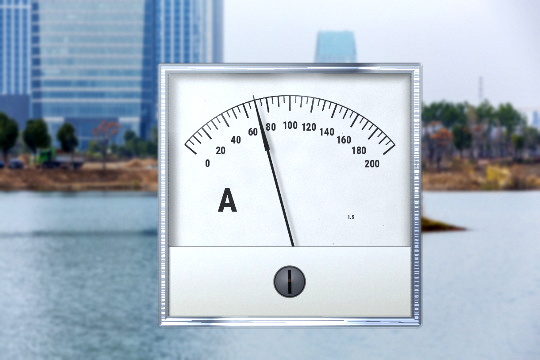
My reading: 70,A
